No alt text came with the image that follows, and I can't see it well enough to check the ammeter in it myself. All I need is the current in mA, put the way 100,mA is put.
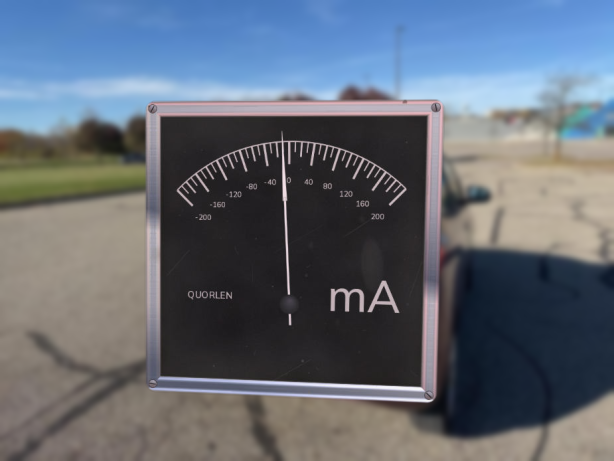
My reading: -10,mA
